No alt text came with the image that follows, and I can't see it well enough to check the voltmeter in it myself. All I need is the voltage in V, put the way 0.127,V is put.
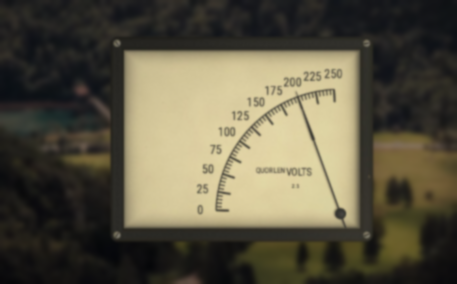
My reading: 200,V
